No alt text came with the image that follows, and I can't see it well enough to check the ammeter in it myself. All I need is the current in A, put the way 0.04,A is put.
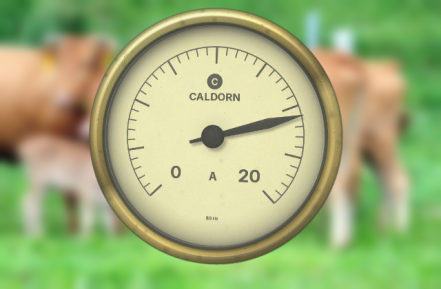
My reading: 15.5,A
